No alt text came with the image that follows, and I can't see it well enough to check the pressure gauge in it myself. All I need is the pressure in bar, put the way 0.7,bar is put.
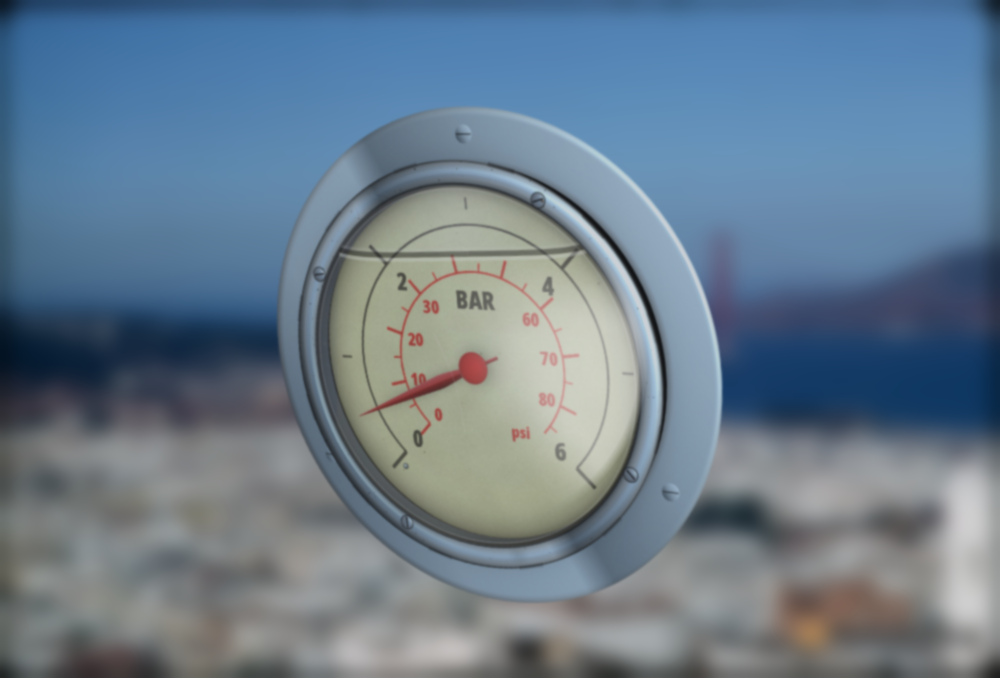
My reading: 0.5,bar
